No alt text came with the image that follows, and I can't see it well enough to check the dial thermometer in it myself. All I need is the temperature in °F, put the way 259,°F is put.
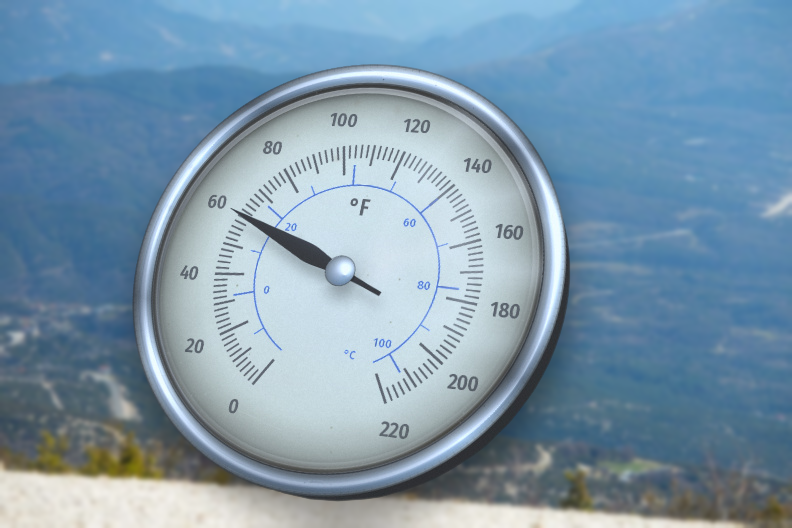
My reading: 60,°F
